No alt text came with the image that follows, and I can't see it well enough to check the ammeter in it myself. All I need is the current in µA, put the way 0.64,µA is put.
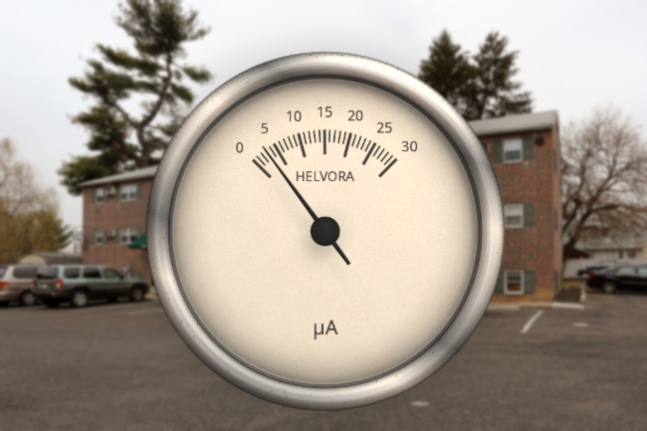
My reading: 3,µA
